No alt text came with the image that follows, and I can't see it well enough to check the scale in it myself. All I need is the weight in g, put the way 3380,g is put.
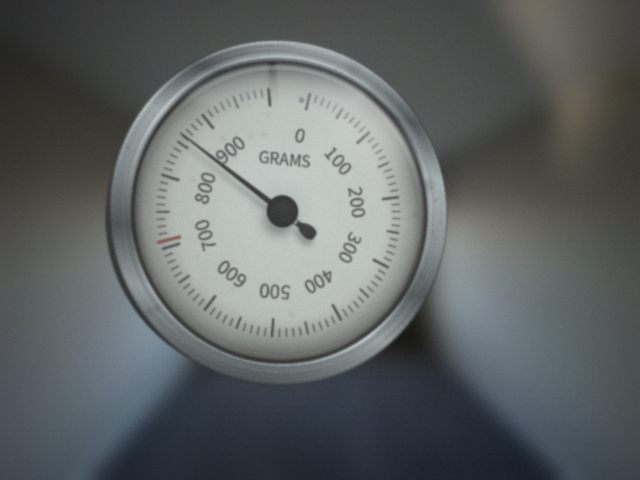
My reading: 860,g
